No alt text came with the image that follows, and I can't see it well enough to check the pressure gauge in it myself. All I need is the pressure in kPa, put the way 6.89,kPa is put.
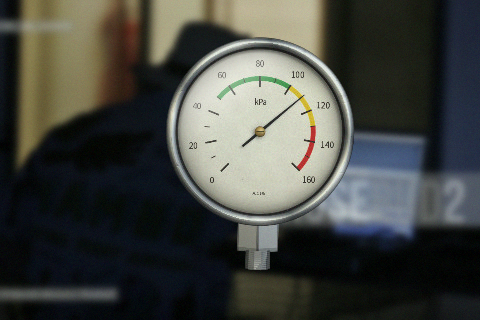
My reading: 110,kPa
